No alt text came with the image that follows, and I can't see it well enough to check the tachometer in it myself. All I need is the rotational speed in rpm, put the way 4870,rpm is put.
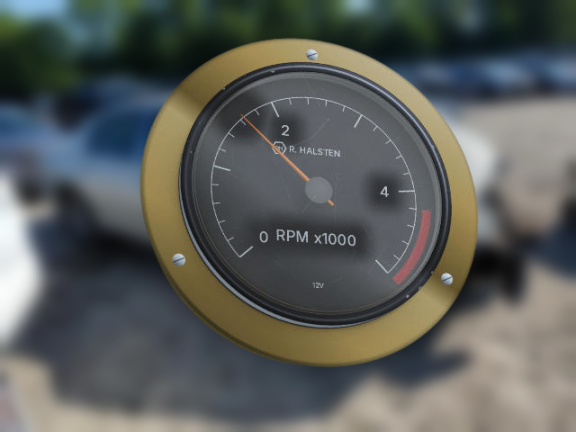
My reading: 1600,rpm
